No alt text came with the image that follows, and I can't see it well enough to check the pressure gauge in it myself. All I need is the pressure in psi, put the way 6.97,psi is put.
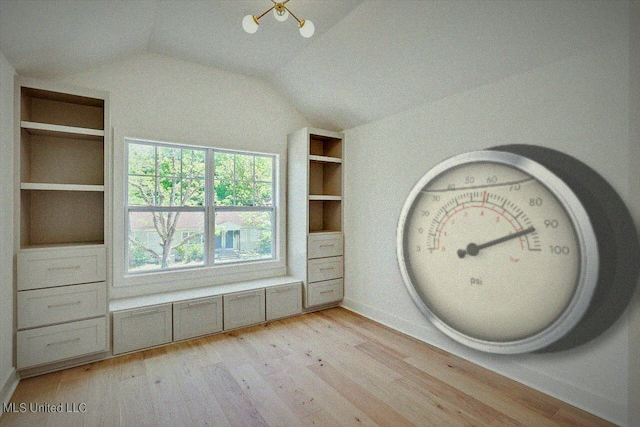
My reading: 90,psi
